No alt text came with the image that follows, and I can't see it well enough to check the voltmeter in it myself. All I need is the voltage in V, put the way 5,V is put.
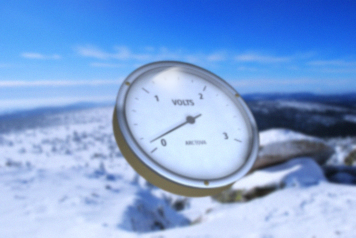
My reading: 0.1,V
